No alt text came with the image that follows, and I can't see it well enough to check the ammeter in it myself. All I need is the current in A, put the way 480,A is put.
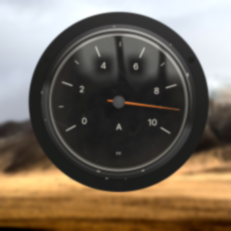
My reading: 9,A
